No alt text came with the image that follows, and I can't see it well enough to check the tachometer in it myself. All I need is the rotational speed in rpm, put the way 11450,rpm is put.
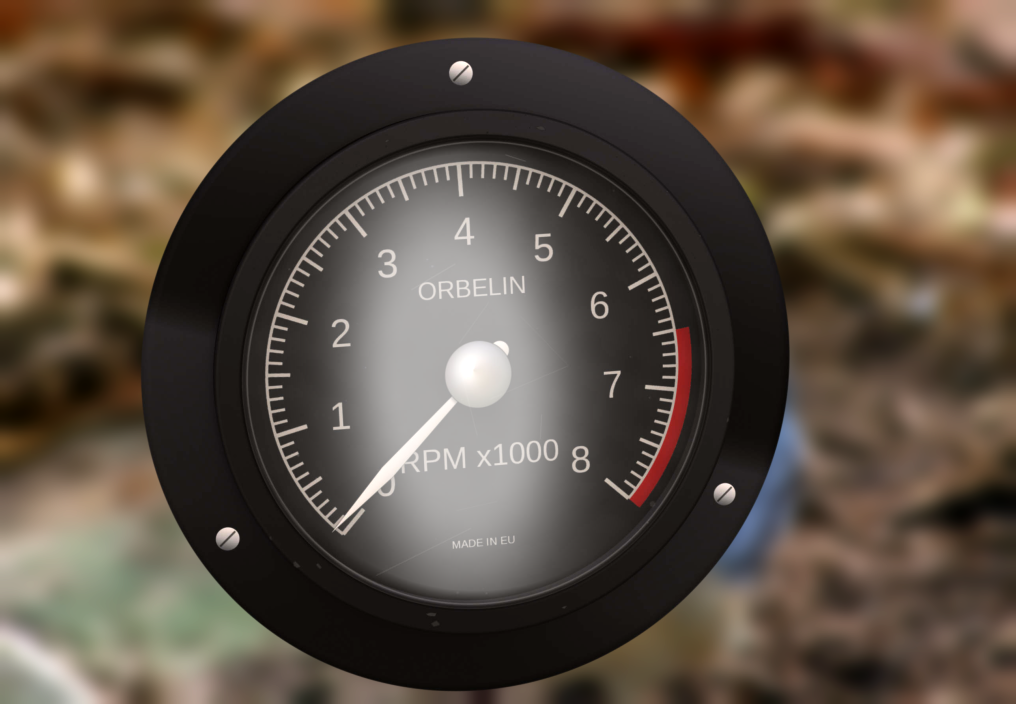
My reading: 100,rpm
